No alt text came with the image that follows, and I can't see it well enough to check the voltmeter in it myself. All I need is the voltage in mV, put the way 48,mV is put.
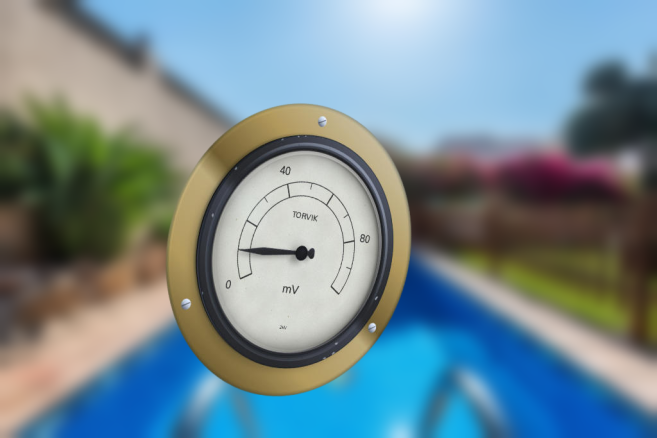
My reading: 10,mV
